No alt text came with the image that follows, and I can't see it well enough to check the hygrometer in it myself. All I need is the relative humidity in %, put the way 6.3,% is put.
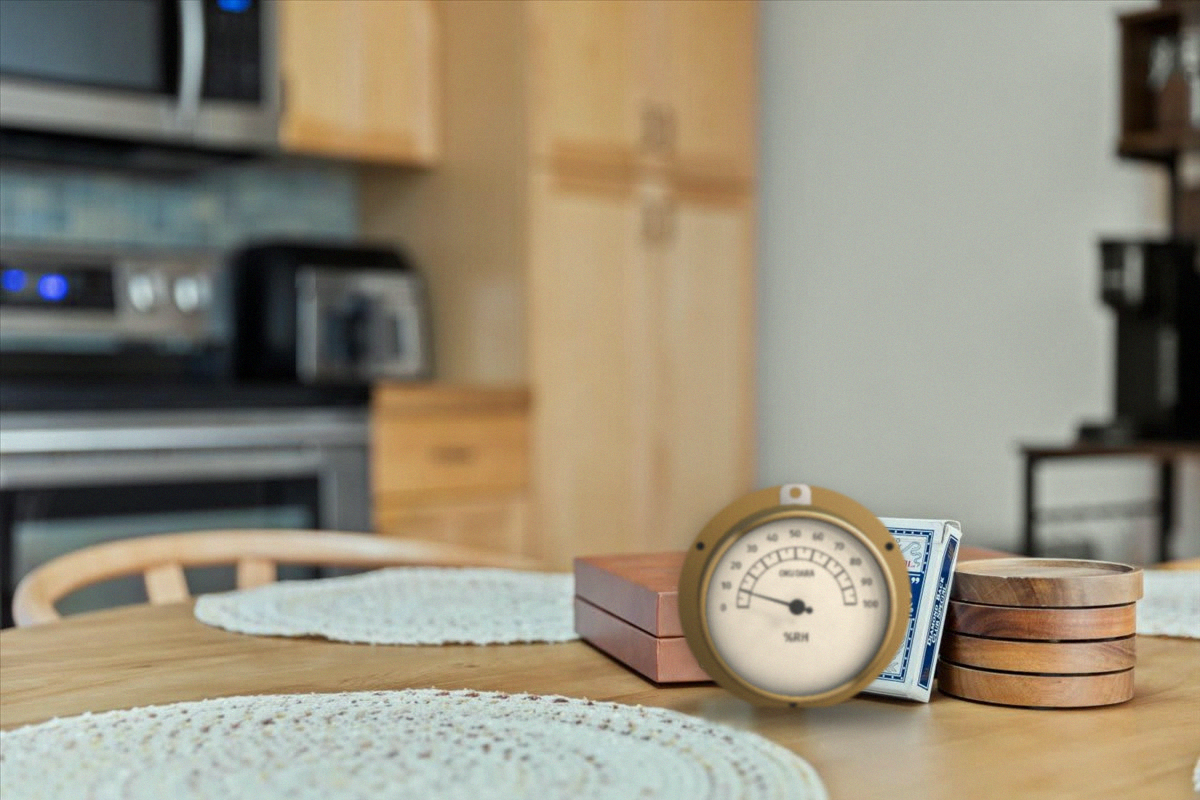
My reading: 10,%
